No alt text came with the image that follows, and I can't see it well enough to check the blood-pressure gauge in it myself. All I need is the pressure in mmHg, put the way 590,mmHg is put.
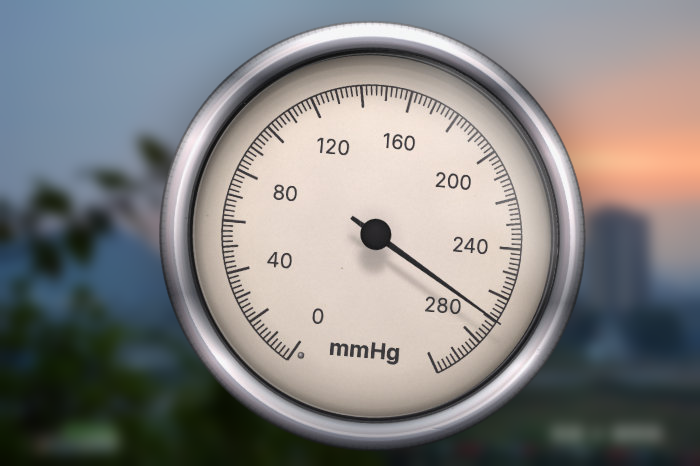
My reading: 270,mmHg
